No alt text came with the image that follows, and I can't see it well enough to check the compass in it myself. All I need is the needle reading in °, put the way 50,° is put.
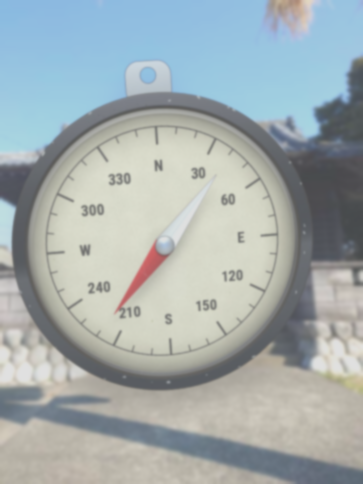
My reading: 220,°
